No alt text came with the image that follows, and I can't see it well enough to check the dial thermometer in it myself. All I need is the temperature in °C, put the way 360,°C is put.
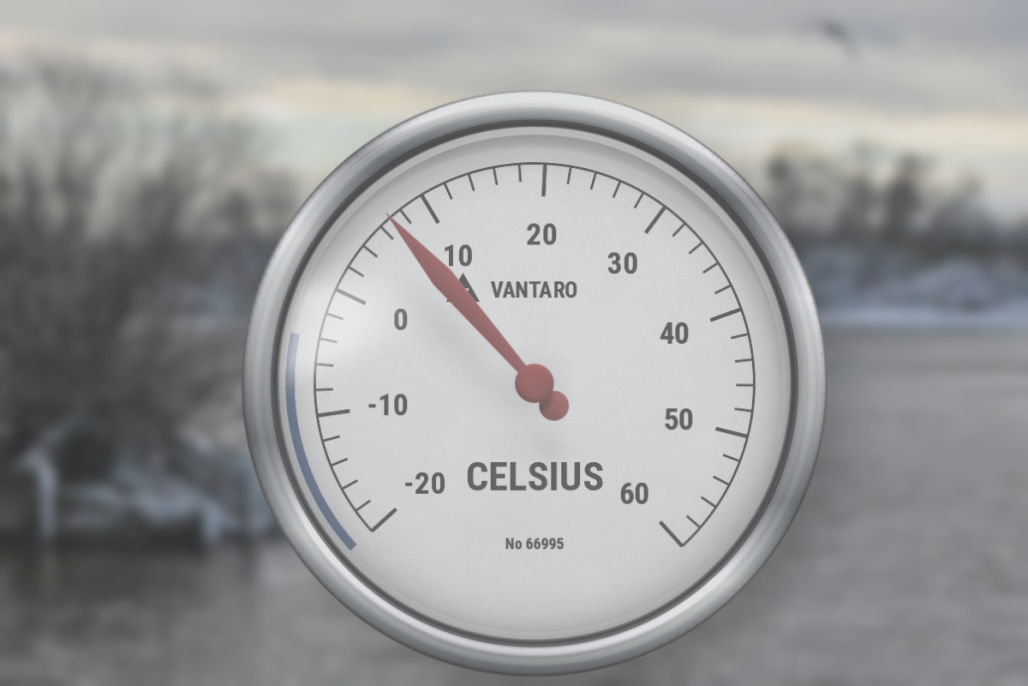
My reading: 7,°C
